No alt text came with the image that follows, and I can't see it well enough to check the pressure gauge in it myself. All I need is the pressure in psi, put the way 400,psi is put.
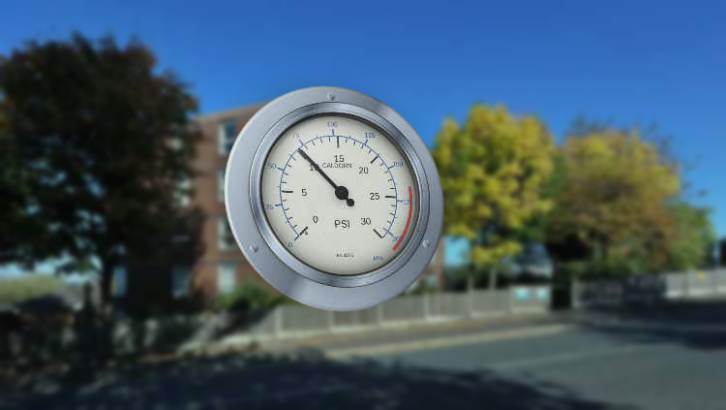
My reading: 10,psi
